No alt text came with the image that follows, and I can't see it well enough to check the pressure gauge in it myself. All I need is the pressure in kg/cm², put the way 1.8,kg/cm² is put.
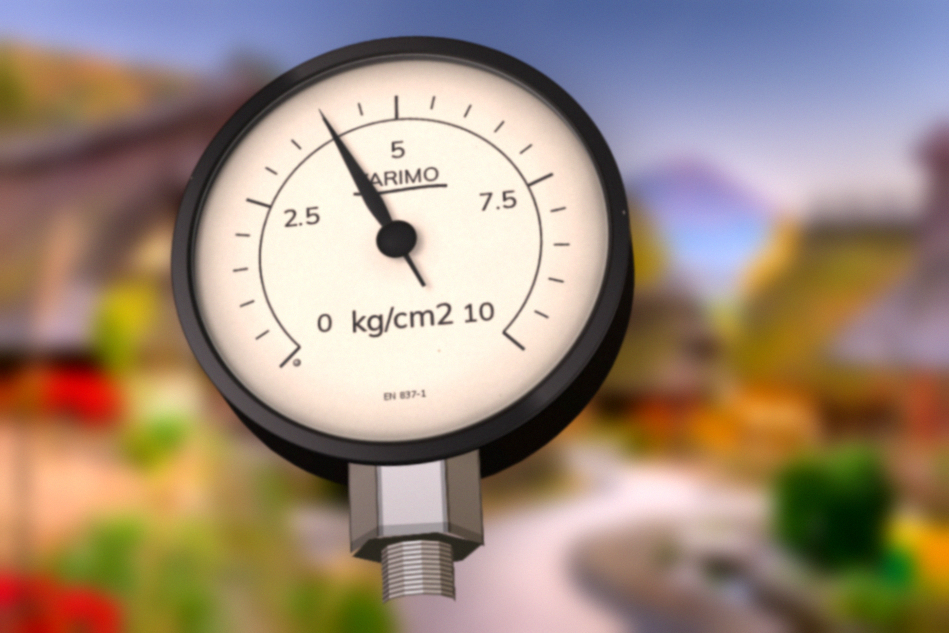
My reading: 4,kg/cm²
